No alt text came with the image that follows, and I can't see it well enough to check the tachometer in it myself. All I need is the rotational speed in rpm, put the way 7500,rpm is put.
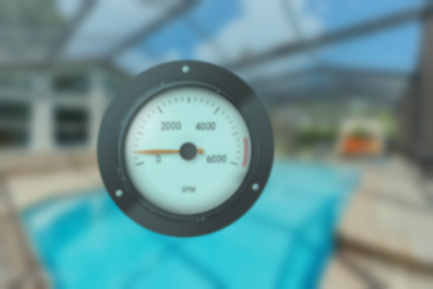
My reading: 400,rpm
